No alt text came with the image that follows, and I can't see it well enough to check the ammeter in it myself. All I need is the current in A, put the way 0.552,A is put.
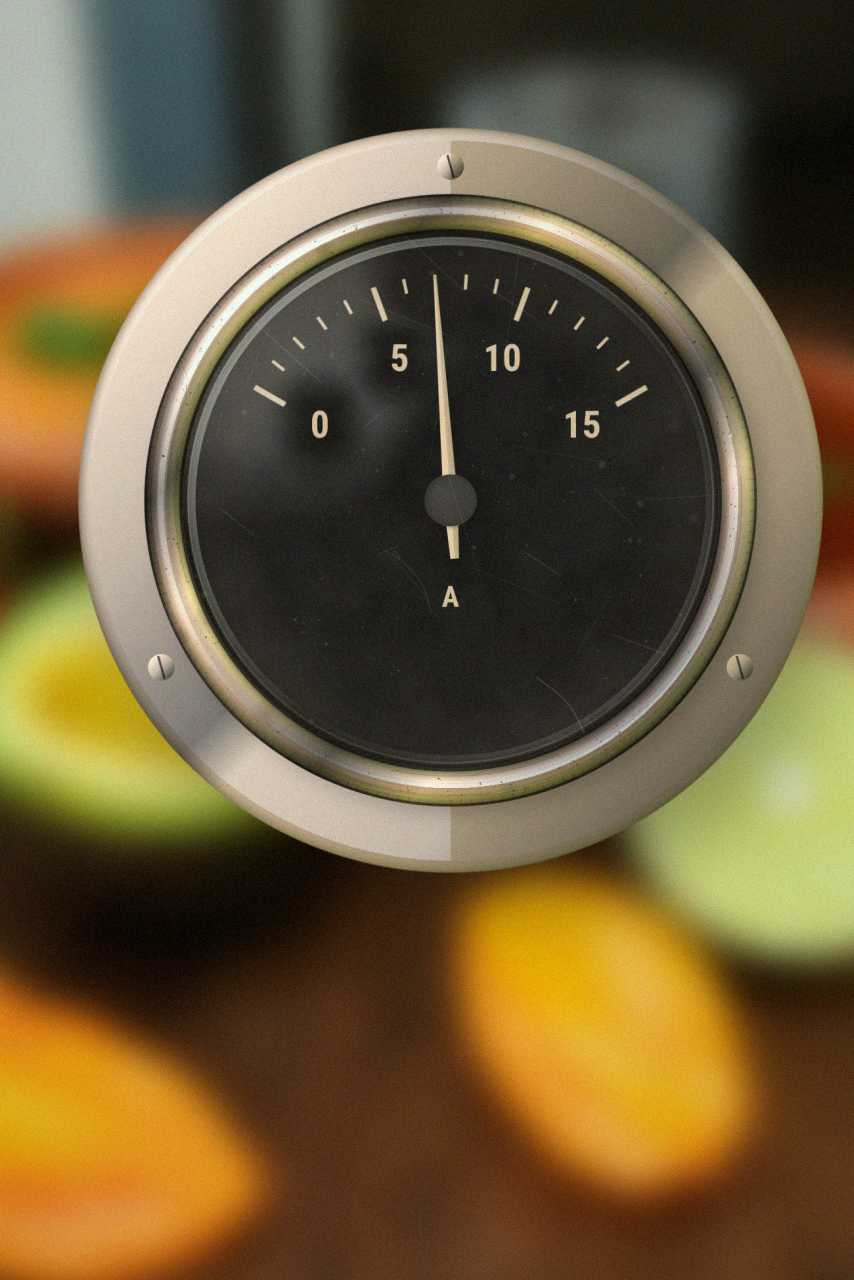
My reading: 7,A
